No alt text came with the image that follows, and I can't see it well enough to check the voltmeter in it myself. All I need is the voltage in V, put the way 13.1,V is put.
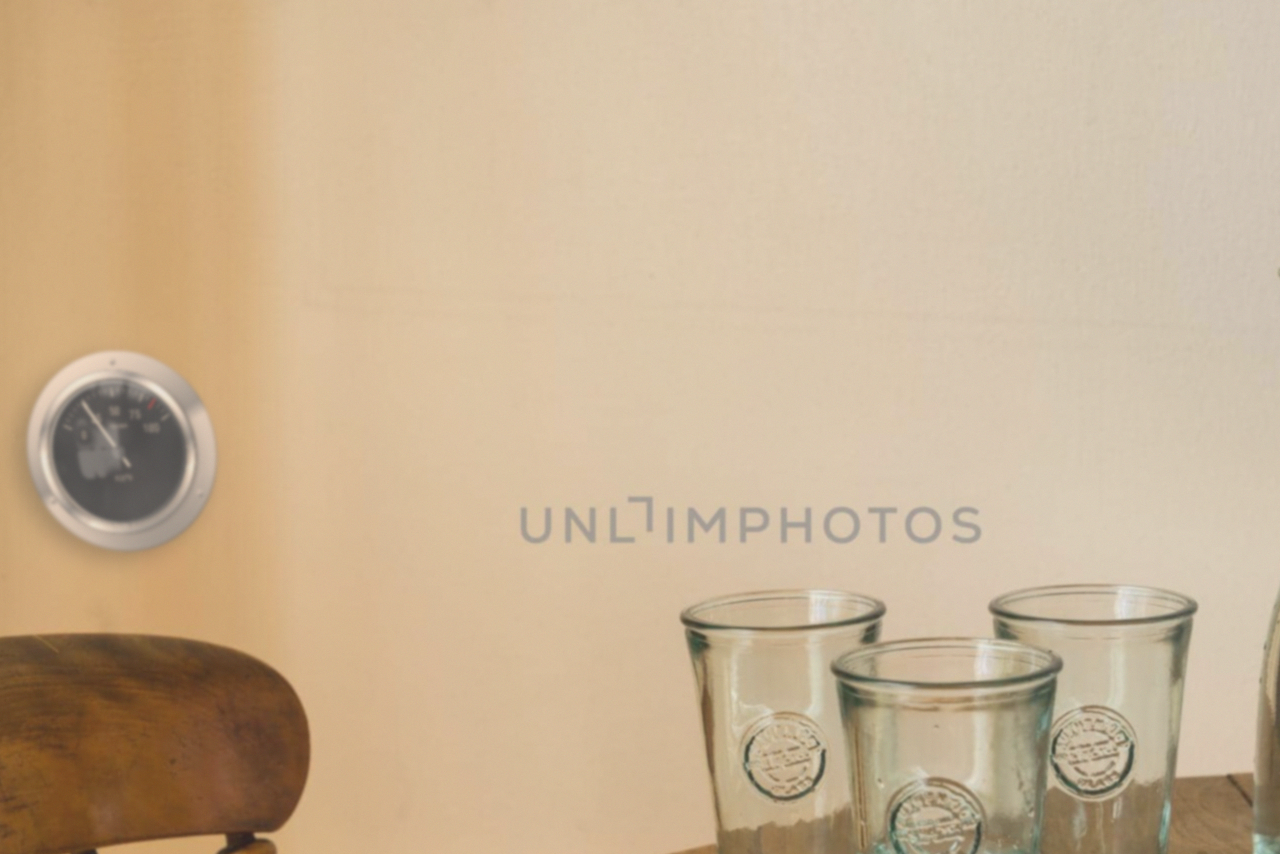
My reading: 25,V
